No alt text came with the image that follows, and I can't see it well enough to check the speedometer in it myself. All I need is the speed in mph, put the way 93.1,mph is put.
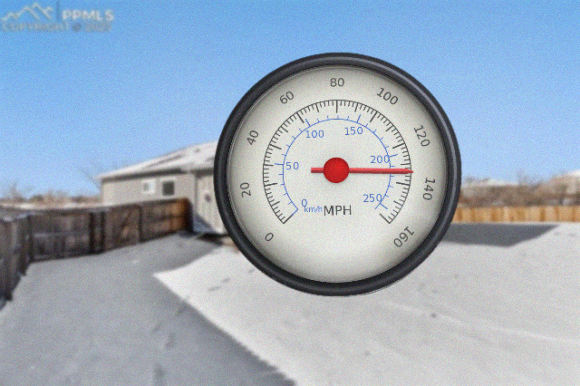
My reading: 134,mph
